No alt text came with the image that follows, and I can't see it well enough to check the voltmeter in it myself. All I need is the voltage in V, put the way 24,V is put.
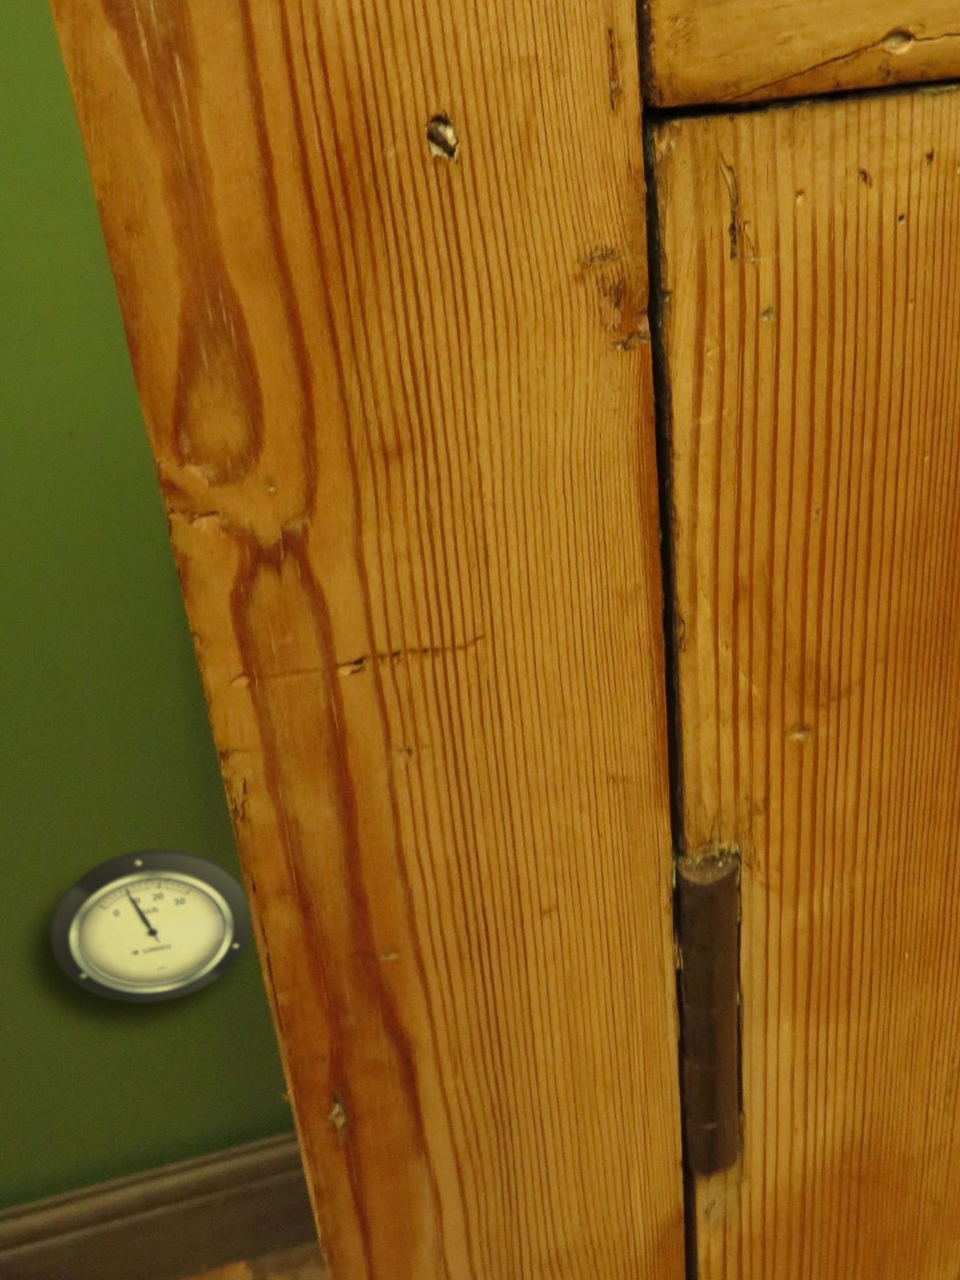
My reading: 10,V
